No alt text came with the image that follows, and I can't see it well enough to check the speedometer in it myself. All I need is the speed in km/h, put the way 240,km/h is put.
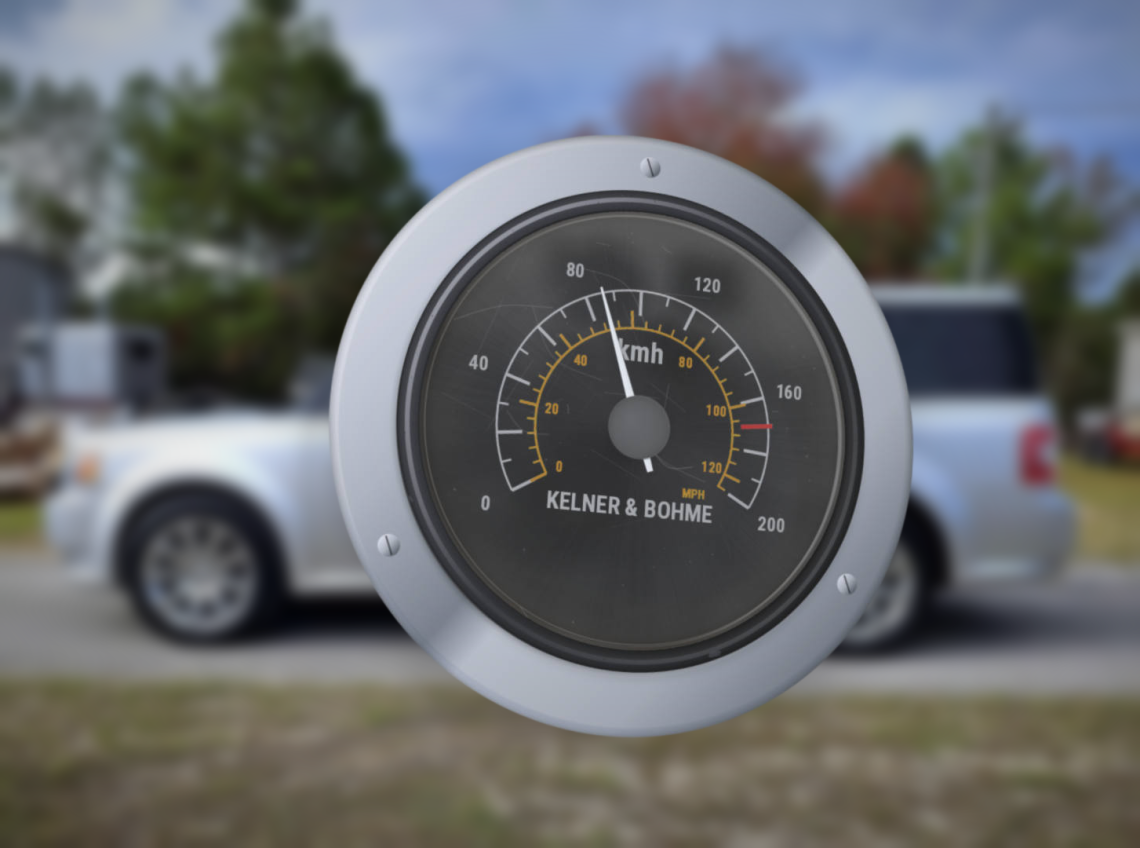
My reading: 85,km/h
